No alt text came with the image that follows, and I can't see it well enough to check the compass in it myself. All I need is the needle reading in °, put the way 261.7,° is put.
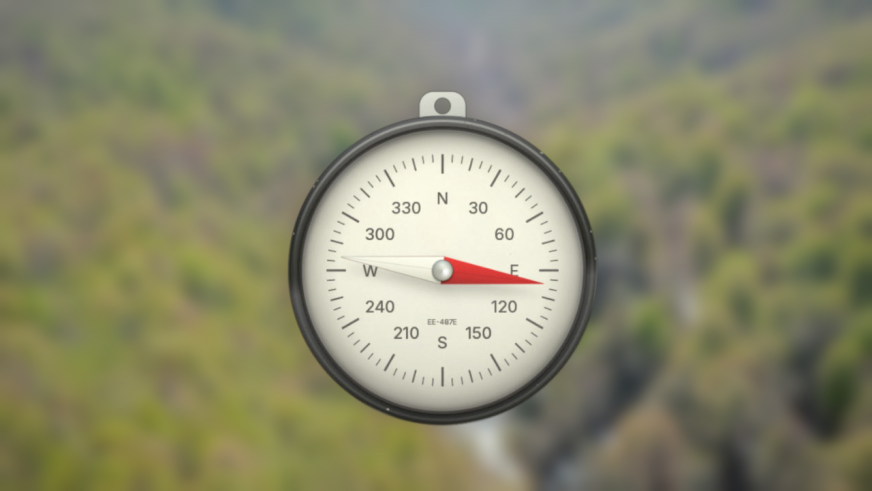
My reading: 97.5,°
